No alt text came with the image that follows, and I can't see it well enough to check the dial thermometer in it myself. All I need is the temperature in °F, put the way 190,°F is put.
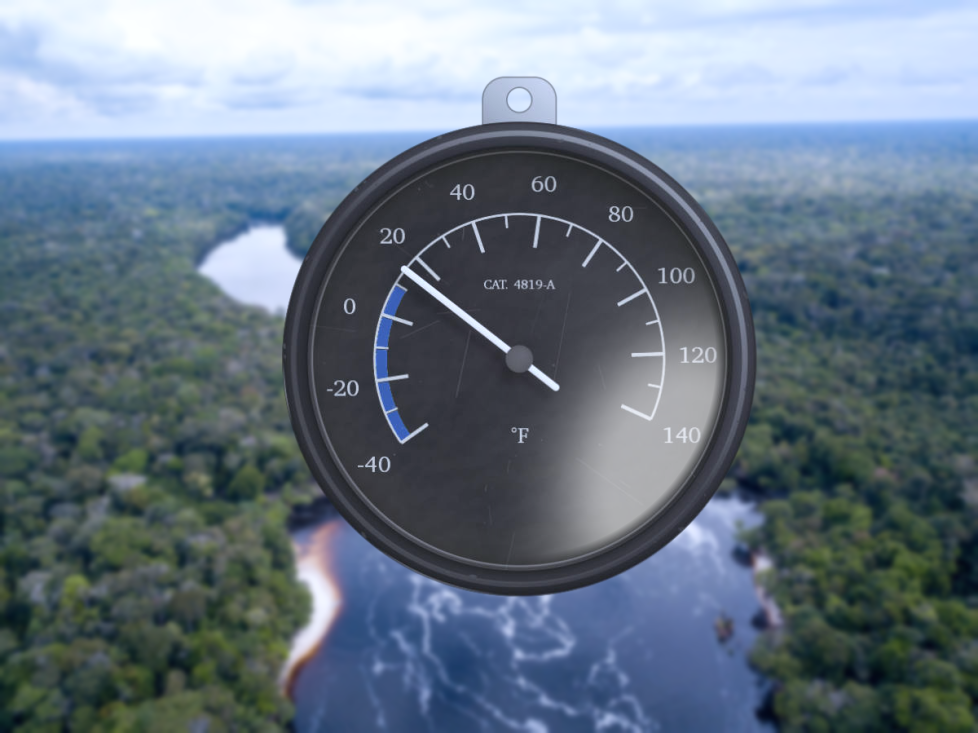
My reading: 15,°F
